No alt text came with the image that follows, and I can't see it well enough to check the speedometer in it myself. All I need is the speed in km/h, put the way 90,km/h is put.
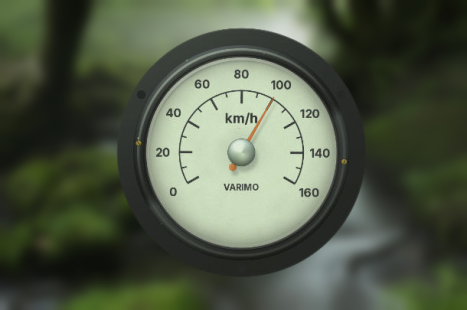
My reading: 100,km/h
